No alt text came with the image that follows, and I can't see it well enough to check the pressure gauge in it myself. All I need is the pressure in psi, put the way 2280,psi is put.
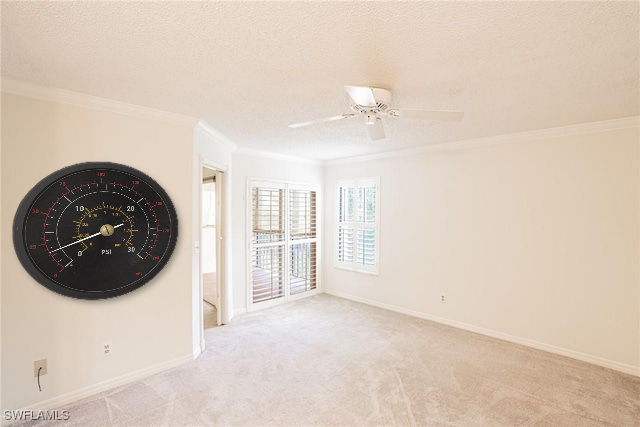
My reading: 2.5,psi
